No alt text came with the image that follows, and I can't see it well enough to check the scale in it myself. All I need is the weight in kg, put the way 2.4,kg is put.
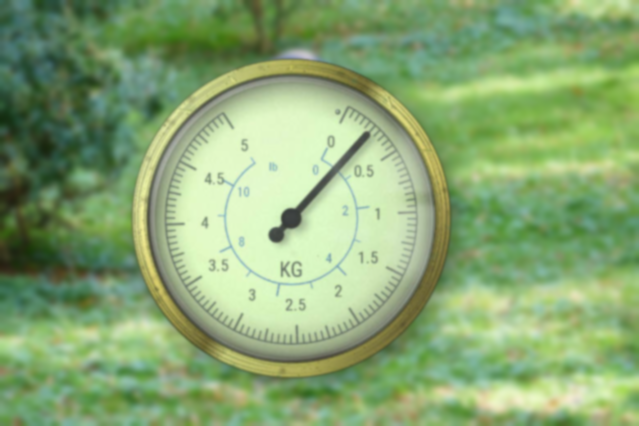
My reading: 0.25,kg
